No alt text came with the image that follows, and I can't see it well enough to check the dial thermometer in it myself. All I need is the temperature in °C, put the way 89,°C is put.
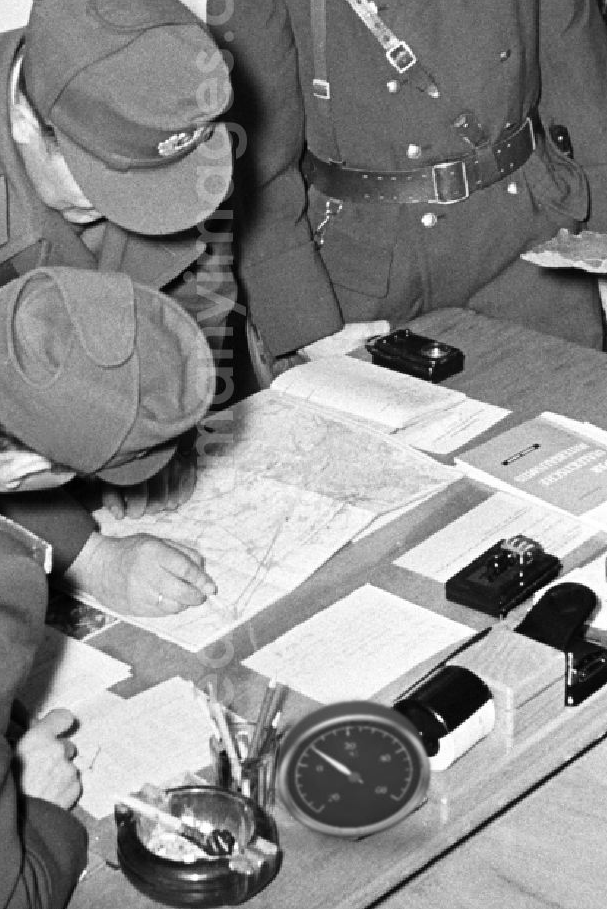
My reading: 8,°C
